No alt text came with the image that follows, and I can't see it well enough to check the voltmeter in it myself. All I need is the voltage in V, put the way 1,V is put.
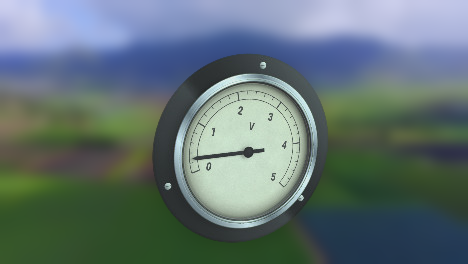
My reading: 0.3,V
